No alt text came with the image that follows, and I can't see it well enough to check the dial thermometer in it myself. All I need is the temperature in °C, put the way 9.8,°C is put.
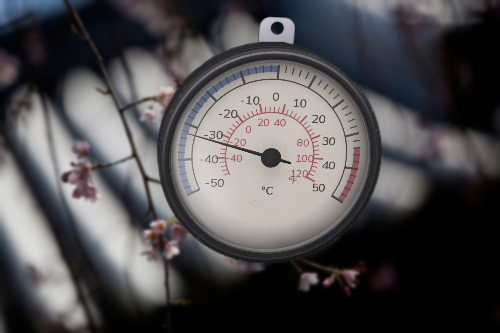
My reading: -32,°C
